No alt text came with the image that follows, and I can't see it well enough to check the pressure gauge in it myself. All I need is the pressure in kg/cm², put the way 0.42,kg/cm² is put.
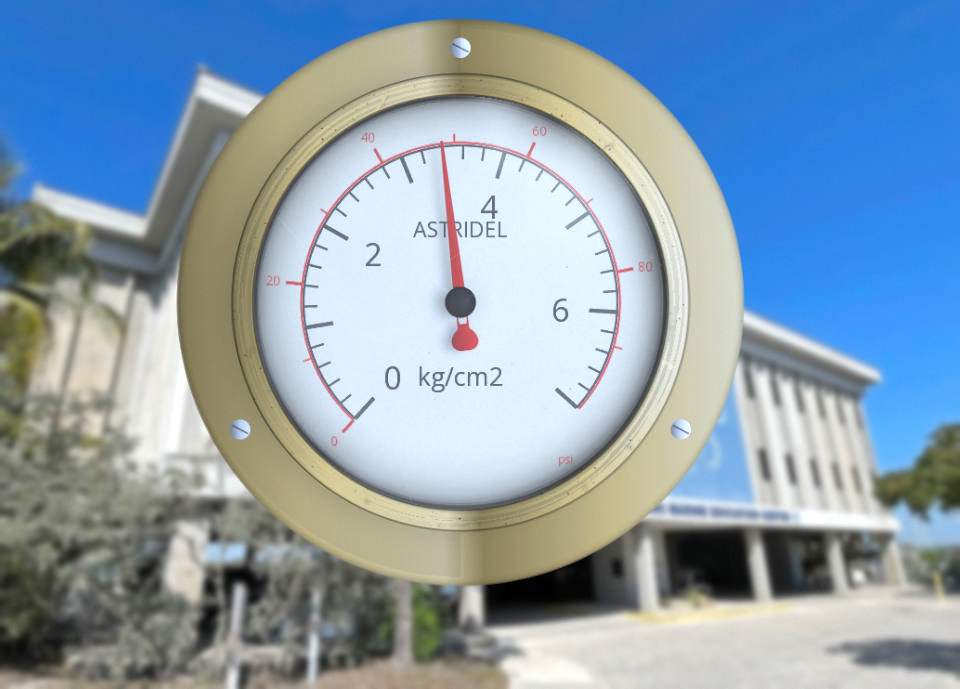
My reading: 3.4,kg/cm²
